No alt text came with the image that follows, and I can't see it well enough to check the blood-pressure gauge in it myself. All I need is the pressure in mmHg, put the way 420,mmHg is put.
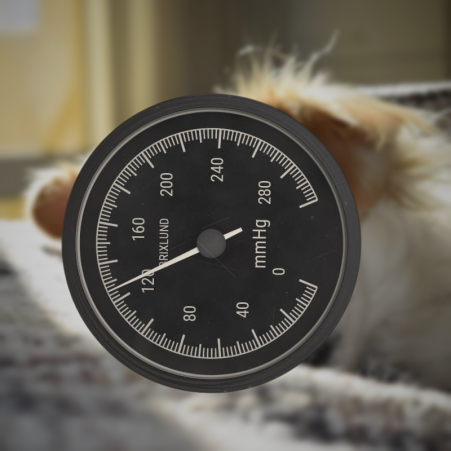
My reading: 126,mmHg
